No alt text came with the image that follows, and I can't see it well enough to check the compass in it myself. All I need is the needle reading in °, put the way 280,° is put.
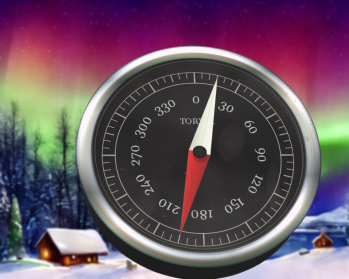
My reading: 195,°
